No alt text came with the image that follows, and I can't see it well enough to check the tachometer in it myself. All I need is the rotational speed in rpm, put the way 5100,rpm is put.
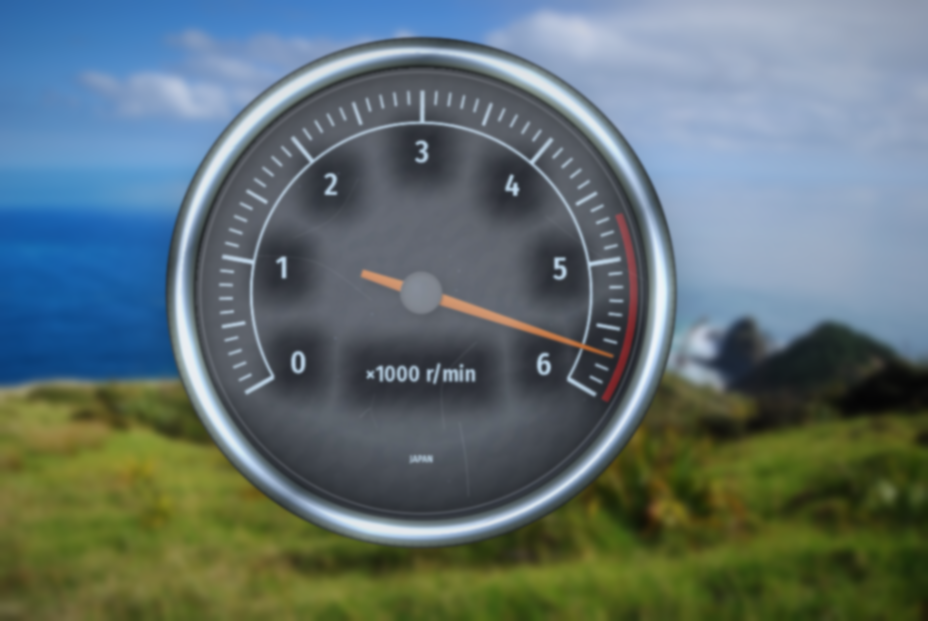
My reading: 5700,rpm
